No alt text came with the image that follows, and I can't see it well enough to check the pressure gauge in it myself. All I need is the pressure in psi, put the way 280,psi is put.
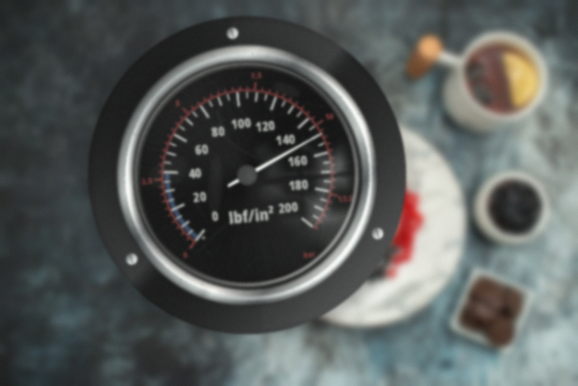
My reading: 150,psi
